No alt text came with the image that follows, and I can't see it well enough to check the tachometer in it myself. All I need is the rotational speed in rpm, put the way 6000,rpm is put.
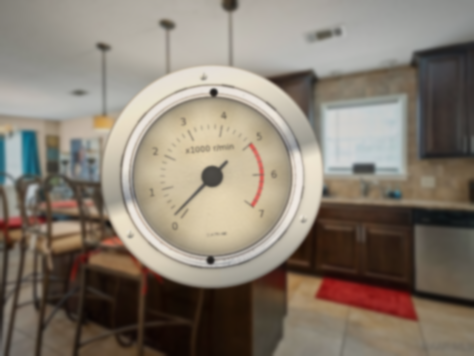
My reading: 200,rpm
